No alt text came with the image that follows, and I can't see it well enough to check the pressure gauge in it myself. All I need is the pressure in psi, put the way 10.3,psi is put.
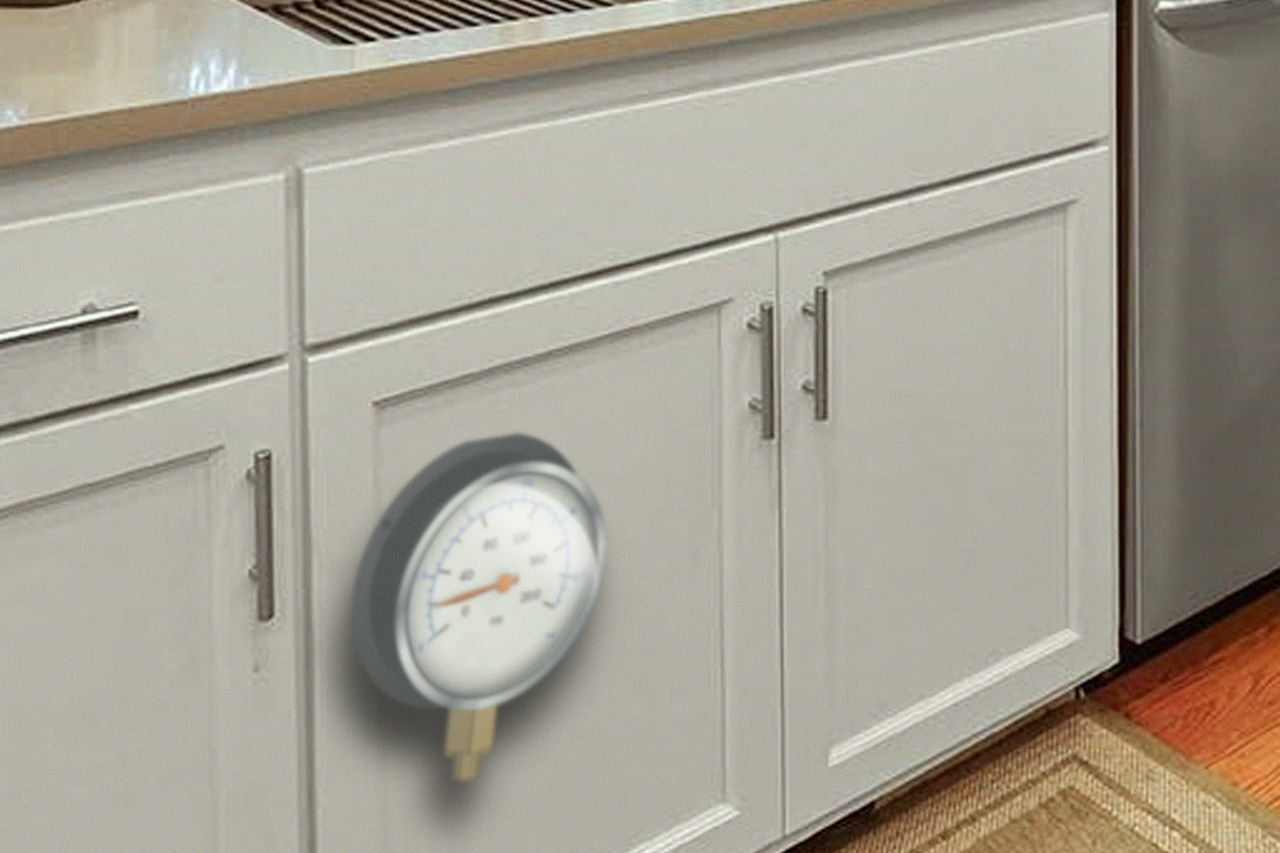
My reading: 20,psi
